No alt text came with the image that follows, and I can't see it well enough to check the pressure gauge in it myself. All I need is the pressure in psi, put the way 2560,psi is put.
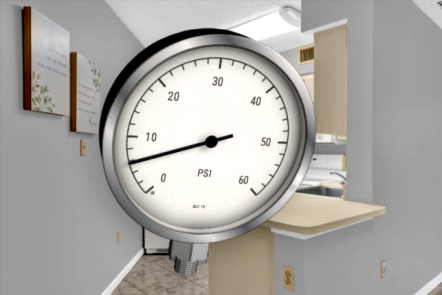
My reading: 6,psi
